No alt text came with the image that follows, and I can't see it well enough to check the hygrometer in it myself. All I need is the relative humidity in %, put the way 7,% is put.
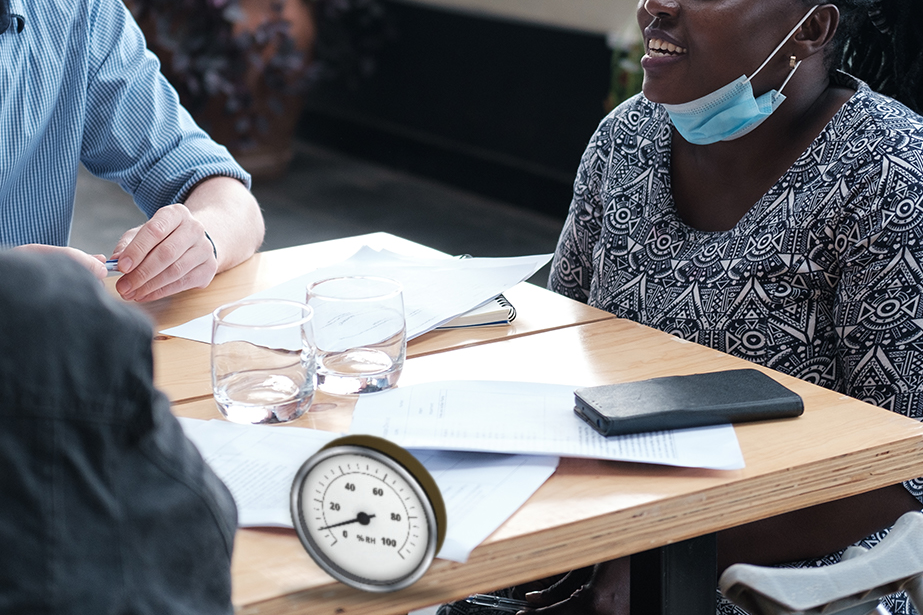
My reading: 8,%
